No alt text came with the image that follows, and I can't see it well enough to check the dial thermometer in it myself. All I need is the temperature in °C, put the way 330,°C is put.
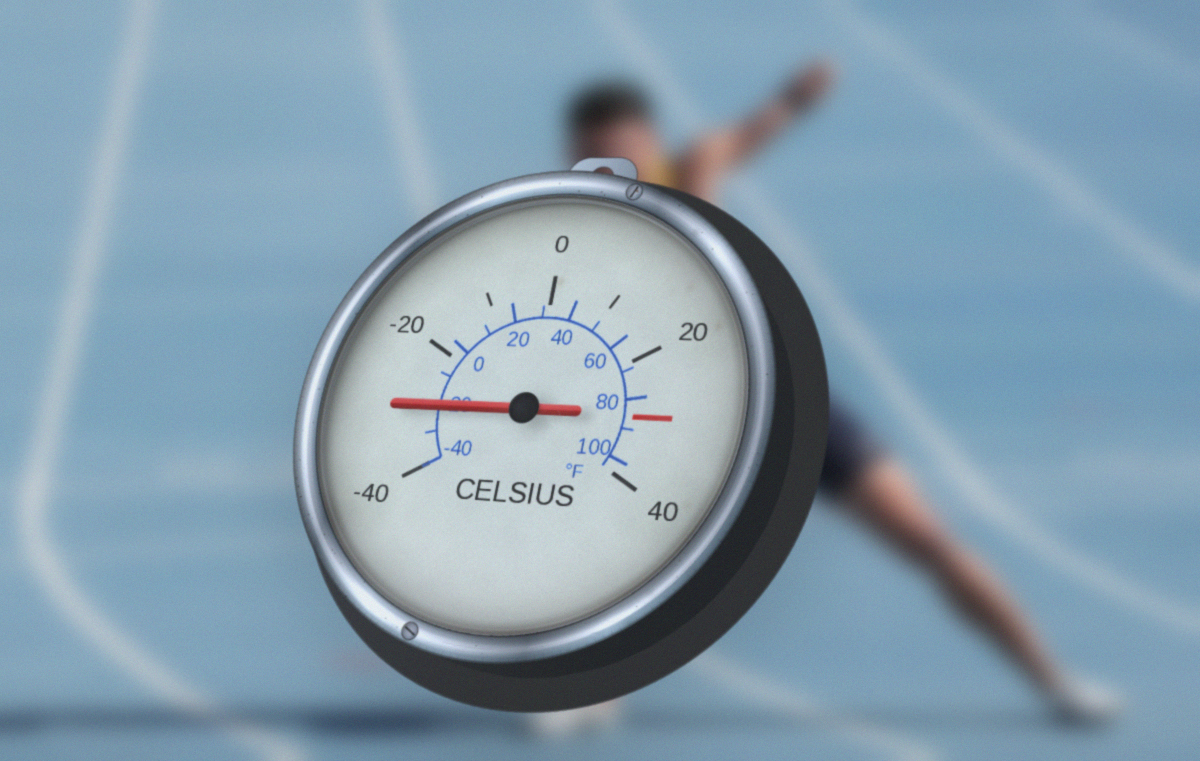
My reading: -30,°C
